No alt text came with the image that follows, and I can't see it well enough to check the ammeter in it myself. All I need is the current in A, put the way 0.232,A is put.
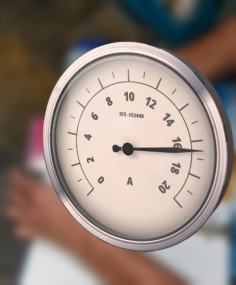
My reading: 16.5,A
